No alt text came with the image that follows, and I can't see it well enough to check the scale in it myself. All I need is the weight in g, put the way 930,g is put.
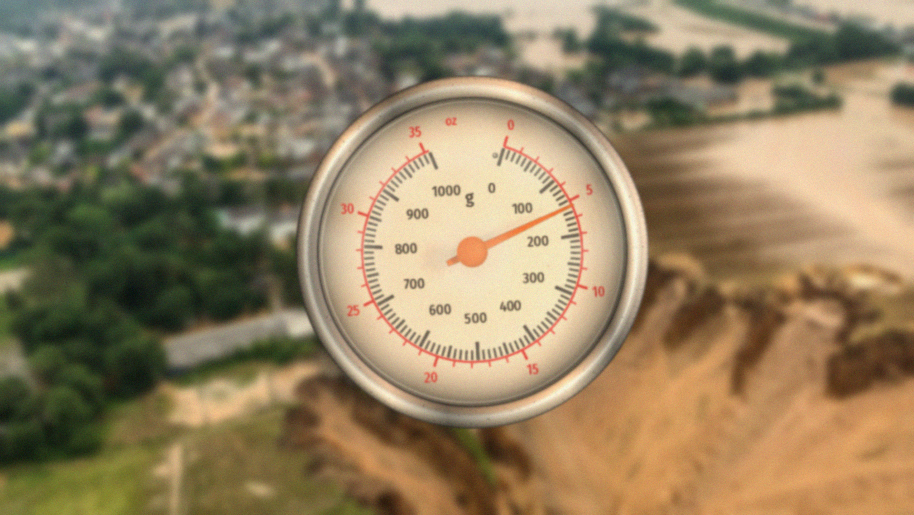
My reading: 150,g
